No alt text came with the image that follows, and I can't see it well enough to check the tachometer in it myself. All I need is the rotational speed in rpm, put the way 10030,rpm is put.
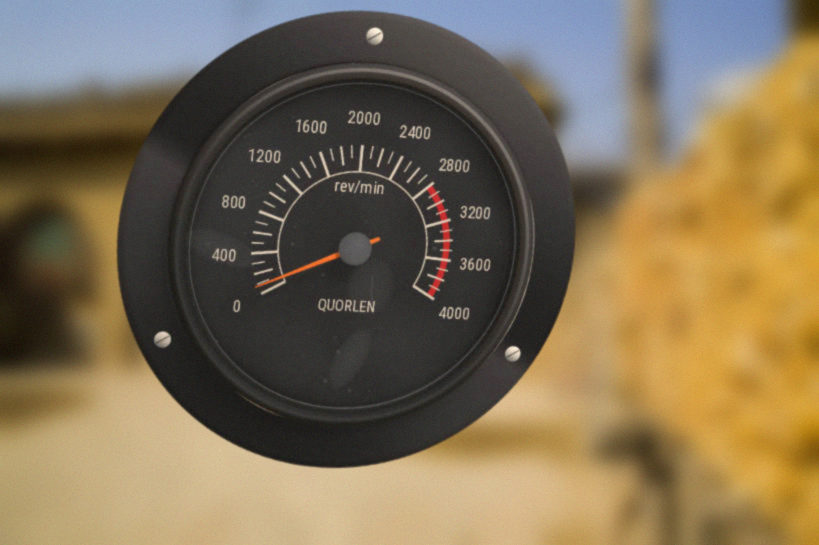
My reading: 100,rpm
